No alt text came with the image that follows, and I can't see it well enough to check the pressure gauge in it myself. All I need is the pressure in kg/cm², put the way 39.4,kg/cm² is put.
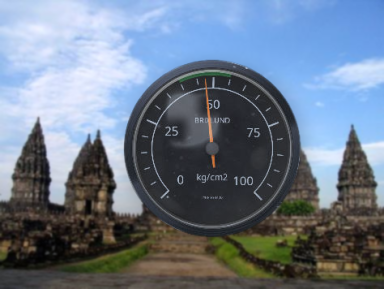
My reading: 47.5,kg/cm²
